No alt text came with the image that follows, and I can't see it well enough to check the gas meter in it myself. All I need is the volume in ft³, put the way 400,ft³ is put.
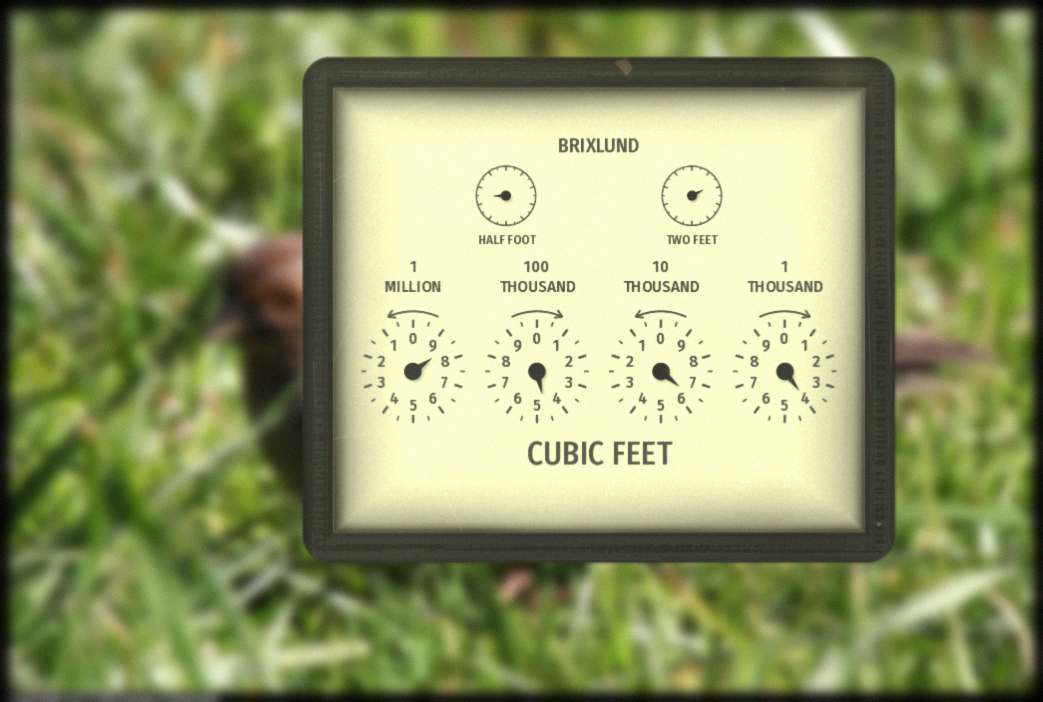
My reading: 846400,ft³
